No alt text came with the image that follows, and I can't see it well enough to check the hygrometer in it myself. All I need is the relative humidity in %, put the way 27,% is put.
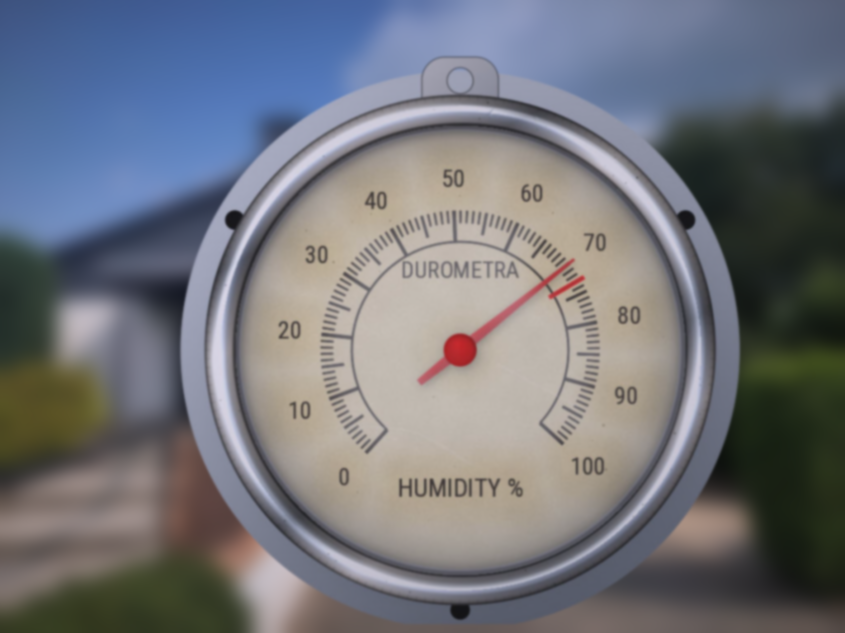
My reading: 70,%
